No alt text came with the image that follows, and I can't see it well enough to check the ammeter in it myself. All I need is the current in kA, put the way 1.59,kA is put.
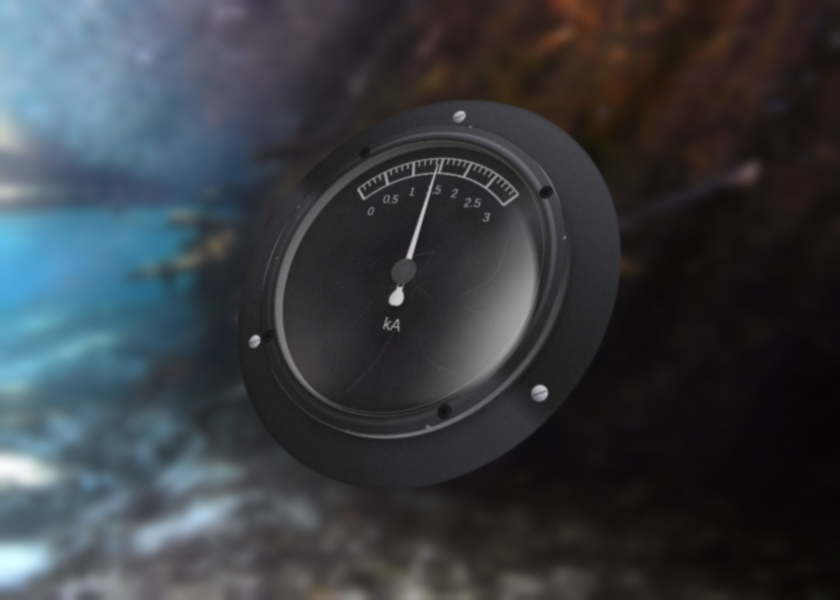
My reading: 1.5,kA
